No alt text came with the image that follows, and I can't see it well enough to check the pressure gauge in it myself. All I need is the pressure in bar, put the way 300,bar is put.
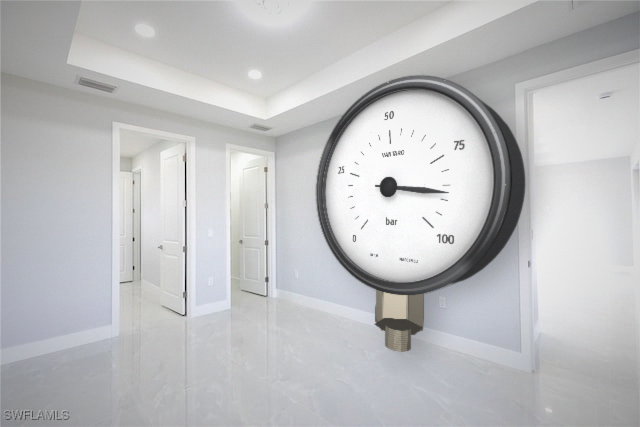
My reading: 87.5,bar
